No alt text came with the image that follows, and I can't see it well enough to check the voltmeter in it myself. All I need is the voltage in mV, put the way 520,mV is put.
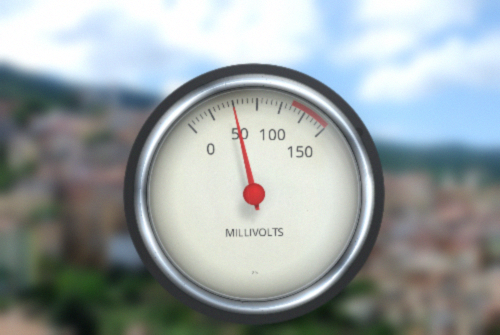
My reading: 50,mV
